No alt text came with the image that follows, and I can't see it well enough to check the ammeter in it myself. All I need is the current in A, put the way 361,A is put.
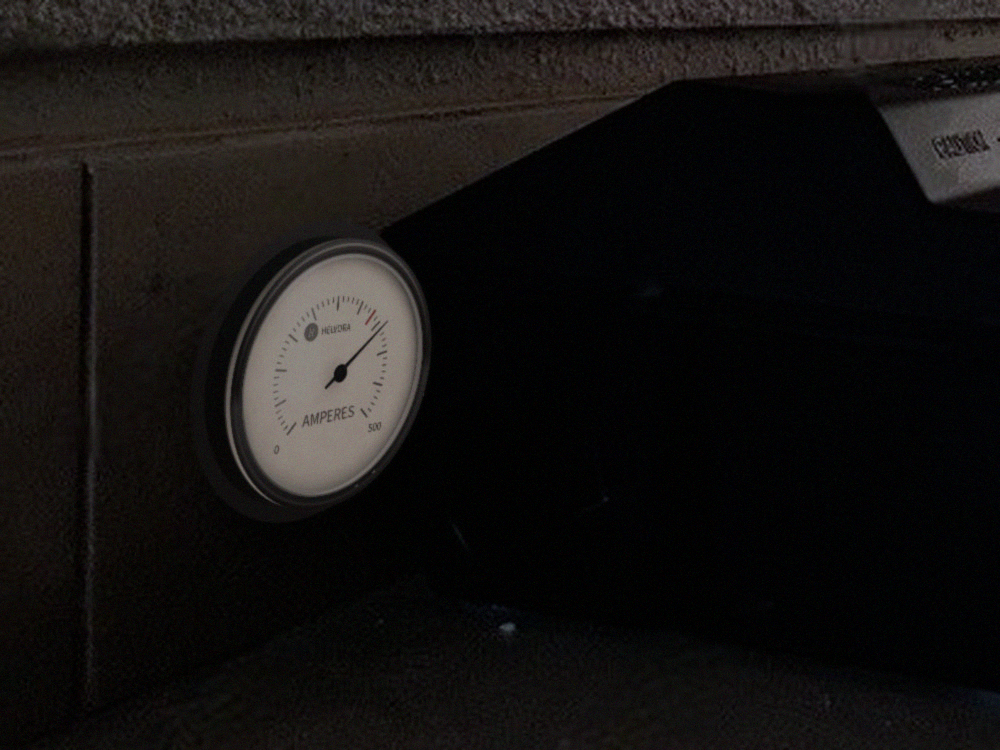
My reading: 350,A
